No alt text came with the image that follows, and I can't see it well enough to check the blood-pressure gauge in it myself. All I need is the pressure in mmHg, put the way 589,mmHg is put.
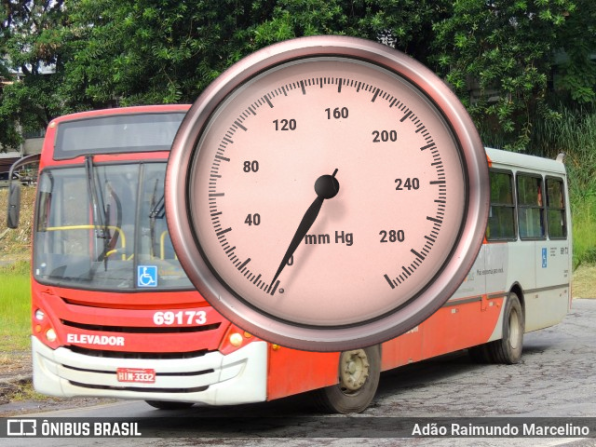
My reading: 2,mmHg
